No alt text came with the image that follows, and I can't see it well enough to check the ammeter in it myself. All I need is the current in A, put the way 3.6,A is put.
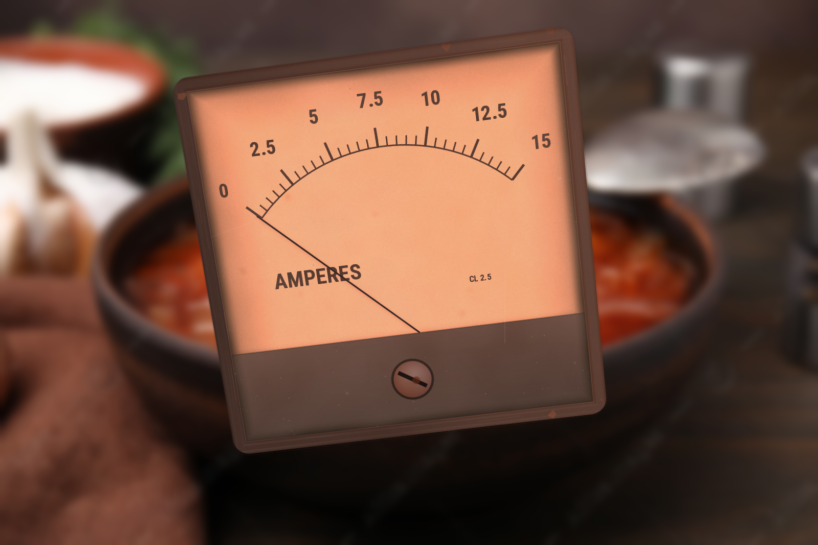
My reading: 0,A
